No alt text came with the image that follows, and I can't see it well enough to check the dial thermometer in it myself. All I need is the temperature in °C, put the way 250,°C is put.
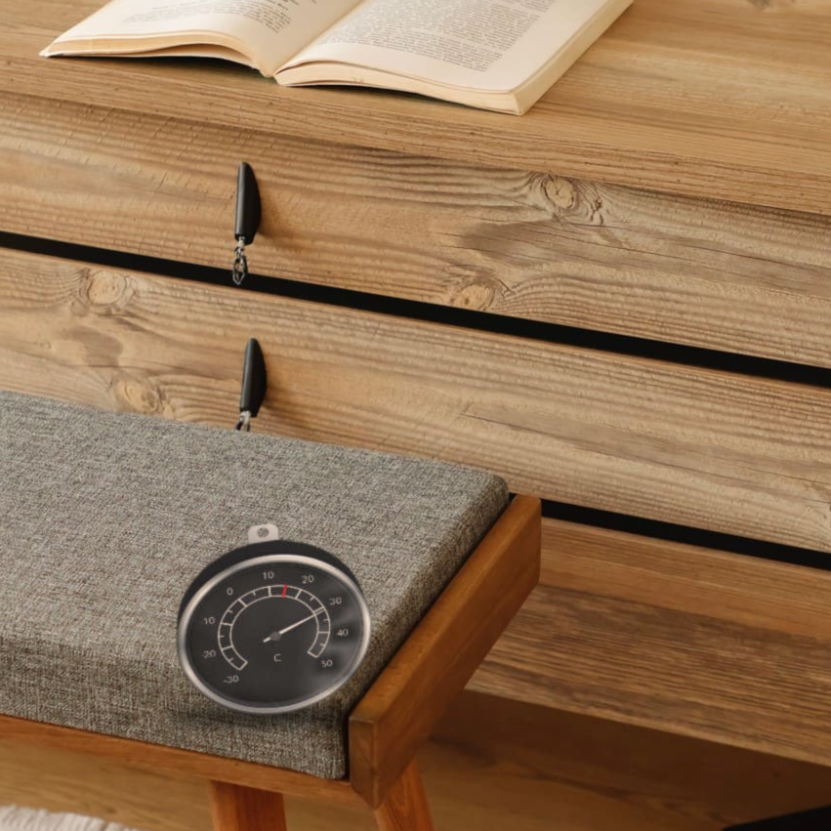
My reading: 30,°C
